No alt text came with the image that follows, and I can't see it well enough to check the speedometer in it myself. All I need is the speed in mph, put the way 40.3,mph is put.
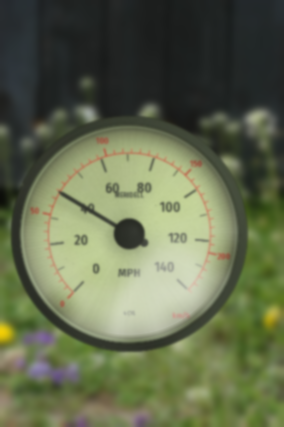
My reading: 40,mph
